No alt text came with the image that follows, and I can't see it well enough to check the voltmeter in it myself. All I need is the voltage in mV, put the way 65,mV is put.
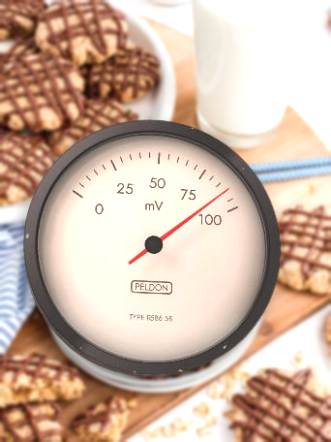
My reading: 90,mV
